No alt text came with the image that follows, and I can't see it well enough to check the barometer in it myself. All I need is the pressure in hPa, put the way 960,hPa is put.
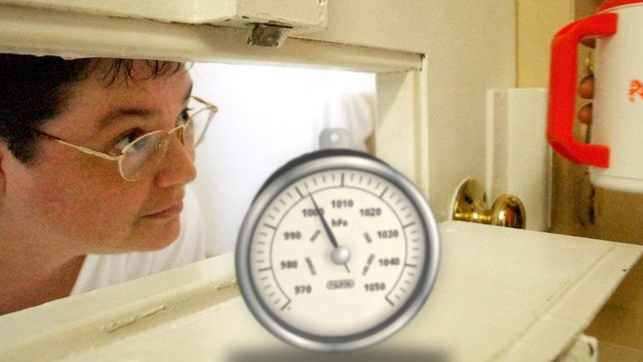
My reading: 1002,hPa
